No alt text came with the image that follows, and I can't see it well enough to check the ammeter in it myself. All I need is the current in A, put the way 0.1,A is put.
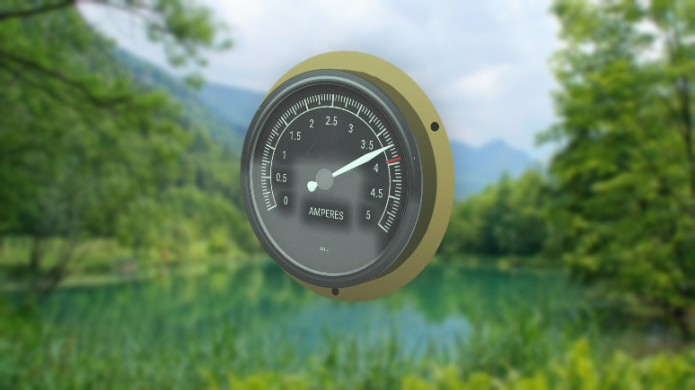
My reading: 3.75,A
